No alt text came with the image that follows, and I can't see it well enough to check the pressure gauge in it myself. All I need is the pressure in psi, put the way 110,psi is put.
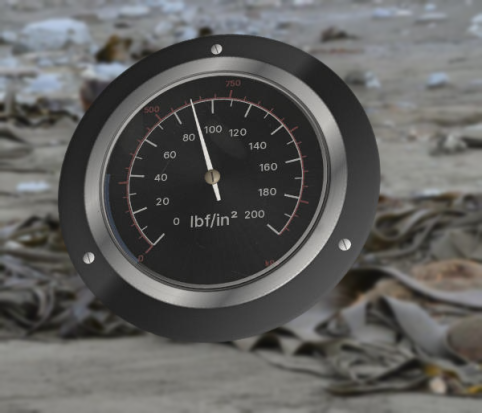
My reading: 90,psi
